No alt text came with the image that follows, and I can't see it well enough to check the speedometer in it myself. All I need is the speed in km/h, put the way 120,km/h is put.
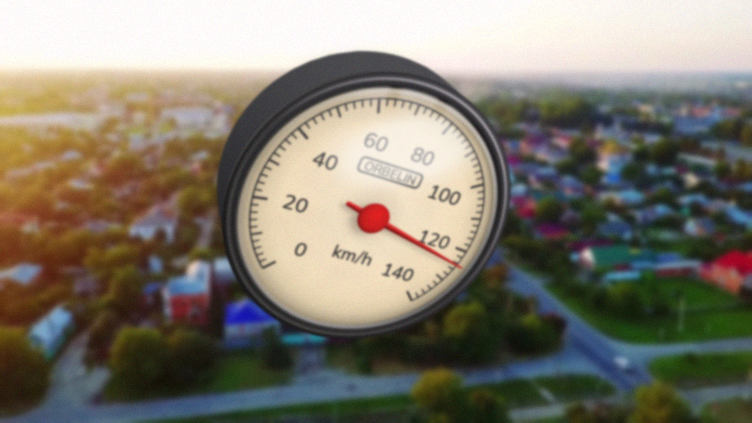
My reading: 124,km/h
